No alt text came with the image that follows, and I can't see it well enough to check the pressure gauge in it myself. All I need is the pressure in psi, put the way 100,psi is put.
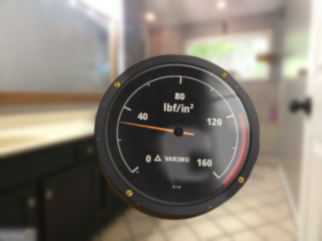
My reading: 30,psi
